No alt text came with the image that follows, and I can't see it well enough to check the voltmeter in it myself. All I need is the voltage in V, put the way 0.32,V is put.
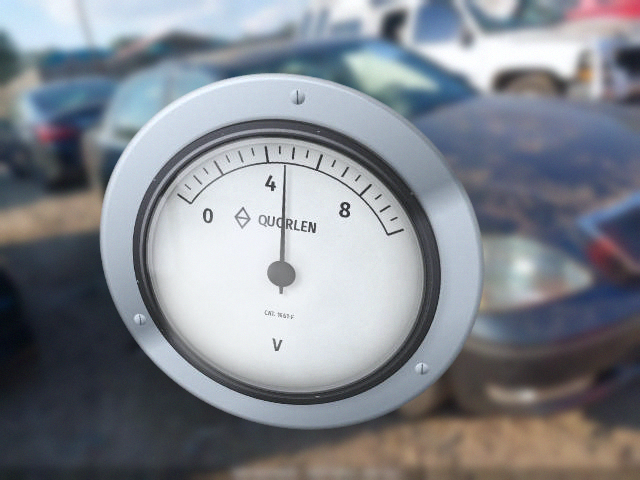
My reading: 4.75,V
